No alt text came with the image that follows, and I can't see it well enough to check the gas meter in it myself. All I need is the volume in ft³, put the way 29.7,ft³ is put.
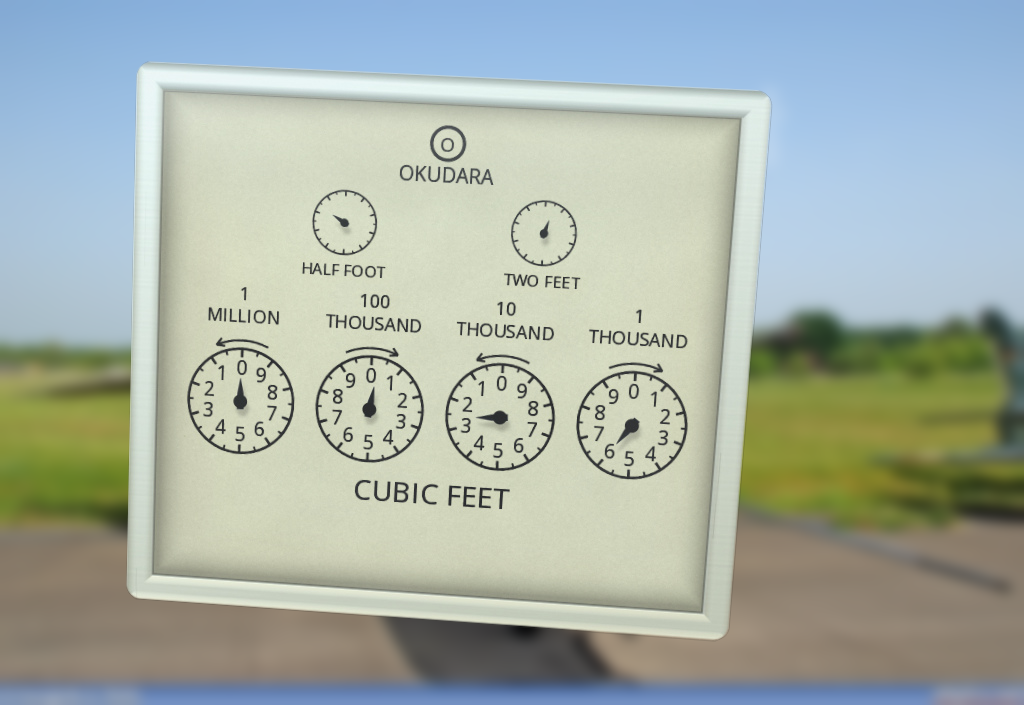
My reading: 2600,ft³
